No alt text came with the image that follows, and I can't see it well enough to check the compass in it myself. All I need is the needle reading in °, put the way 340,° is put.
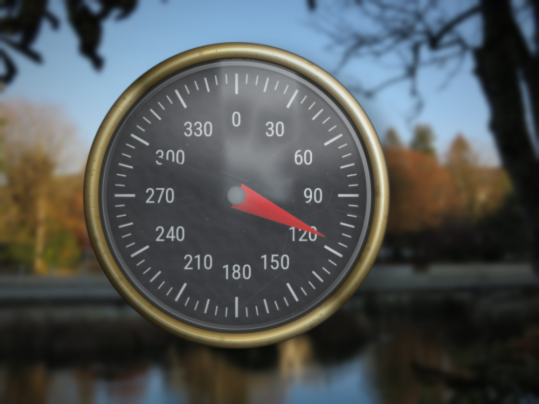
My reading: 115,°
